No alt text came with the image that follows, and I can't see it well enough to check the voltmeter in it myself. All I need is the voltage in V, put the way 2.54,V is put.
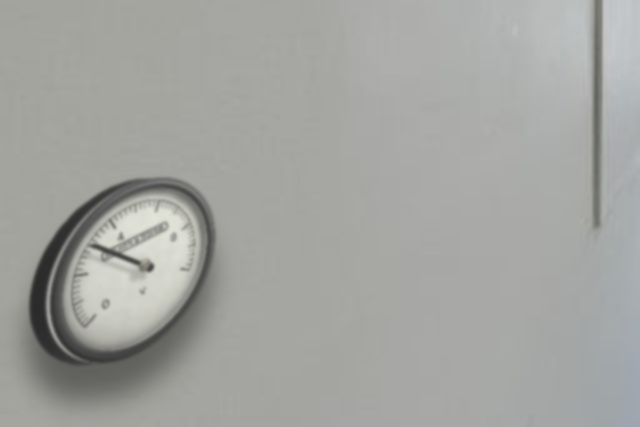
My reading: 3,V
